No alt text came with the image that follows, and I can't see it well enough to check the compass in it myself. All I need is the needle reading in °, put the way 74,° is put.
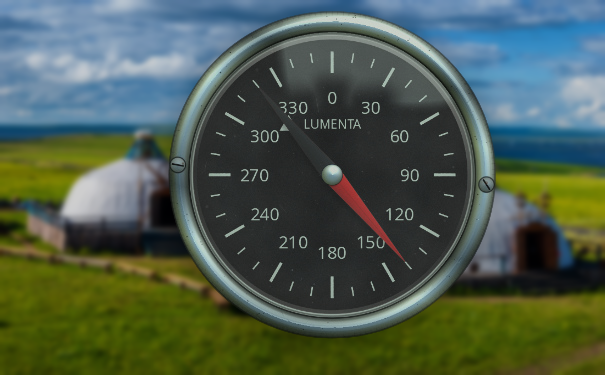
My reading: 140,°
